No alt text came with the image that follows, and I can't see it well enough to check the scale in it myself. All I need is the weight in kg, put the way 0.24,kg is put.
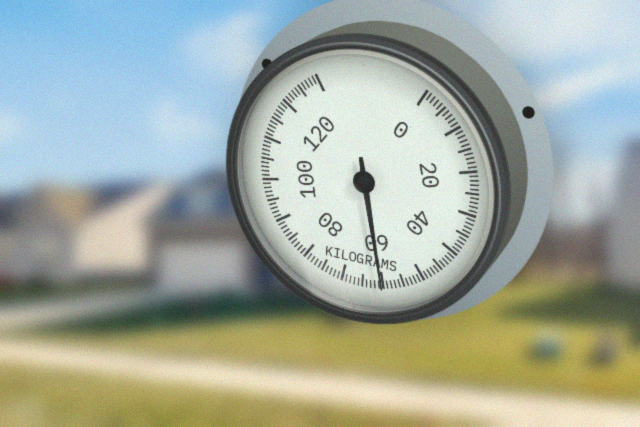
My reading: 60,kg
